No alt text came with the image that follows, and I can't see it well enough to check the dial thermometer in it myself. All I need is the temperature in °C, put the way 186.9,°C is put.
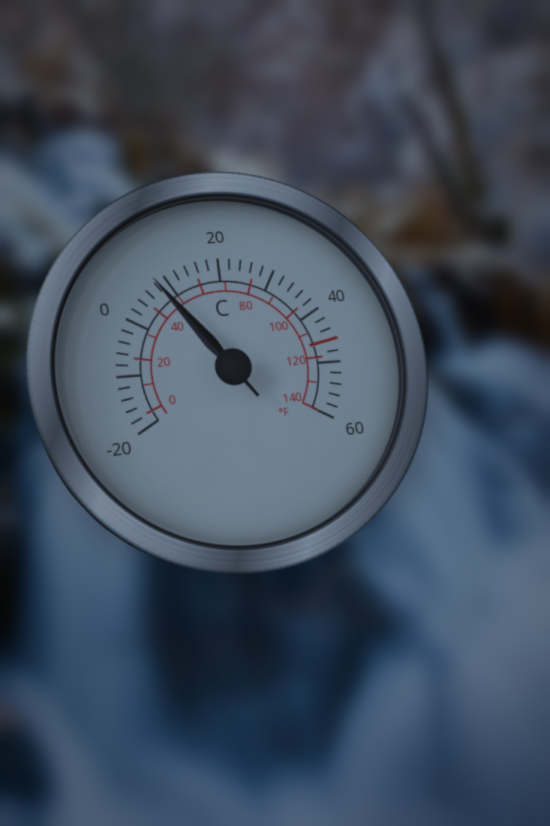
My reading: 8,°C
